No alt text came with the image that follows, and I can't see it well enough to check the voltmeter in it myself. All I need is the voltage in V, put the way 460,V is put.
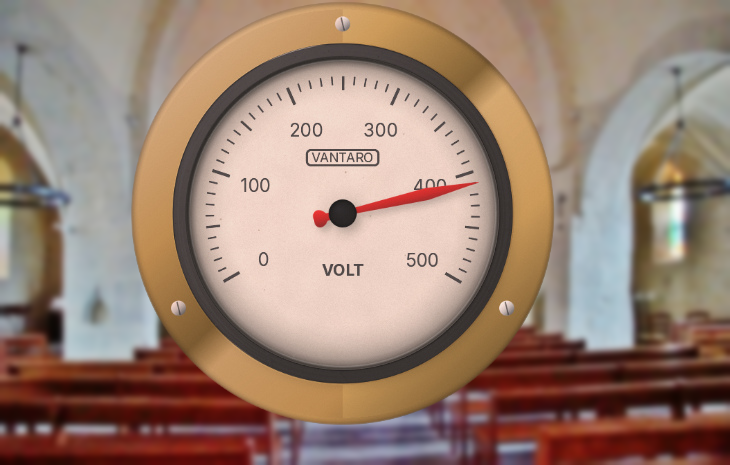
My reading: 410,V
